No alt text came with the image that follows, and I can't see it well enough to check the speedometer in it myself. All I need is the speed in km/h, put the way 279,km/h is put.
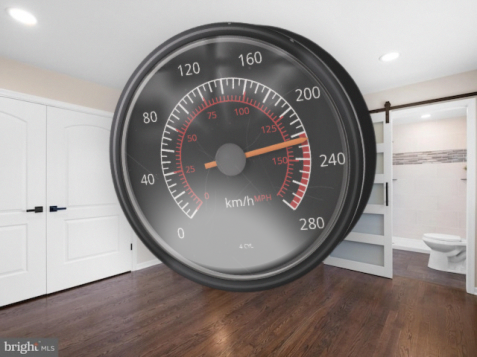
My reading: 225,km/h
